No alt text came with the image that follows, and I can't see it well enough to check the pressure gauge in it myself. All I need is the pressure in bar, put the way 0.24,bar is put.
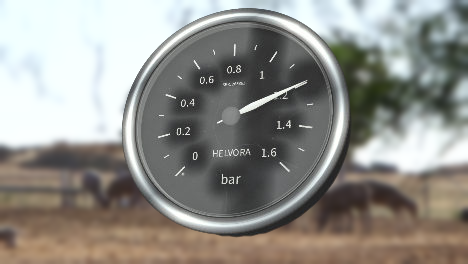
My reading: 1.2,bar
